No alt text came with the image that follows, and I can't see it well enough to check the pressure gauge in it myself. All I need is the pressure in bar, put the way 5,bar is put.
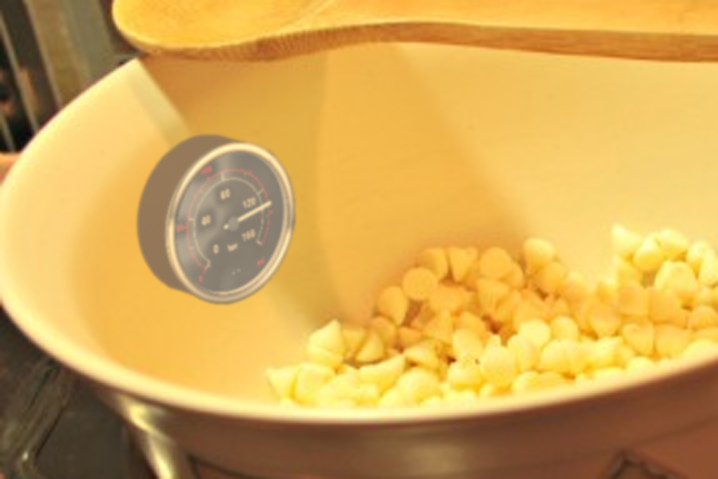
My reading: 130,bar
